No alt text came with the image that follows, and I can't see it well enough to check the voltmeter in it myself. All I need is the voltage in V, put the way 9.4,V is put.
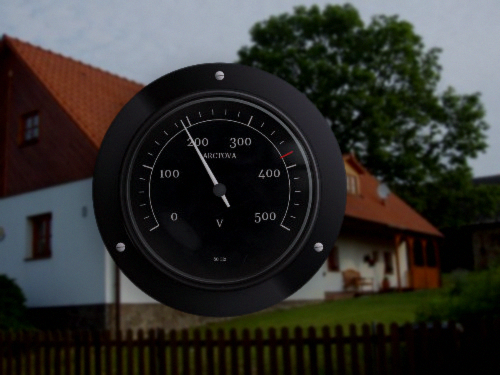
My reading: 190,V
